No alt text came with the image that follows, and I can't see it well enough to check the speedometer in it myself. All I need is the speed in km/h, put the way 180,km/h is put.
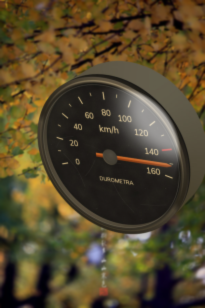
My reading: 150,km/h
